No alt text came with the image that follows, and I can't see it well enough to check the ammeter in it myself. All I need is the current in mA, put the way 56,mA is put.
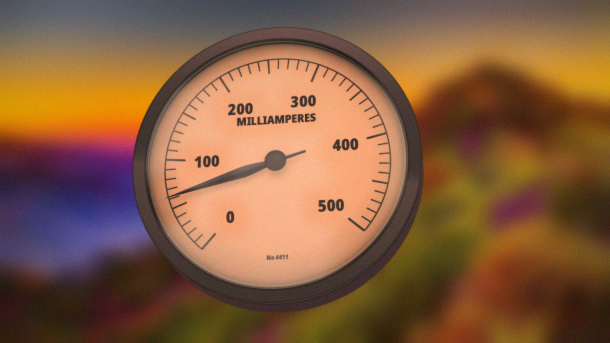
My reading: 60,mA
